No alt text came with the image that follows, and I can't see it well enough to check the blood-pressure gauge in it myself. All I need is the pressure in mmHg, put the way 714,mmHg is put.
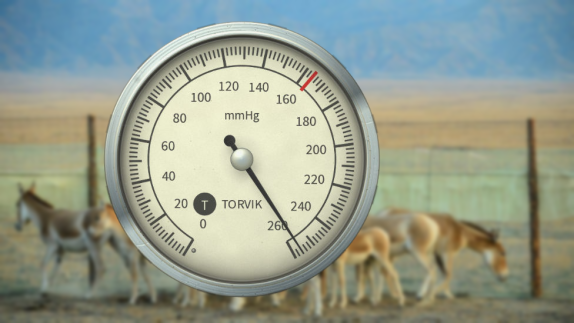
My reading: 256,mmHg
